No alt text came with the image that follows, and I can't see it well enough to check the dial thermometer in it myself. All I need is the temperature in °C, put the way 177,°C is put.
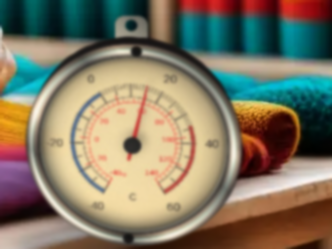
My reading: 15,°C
